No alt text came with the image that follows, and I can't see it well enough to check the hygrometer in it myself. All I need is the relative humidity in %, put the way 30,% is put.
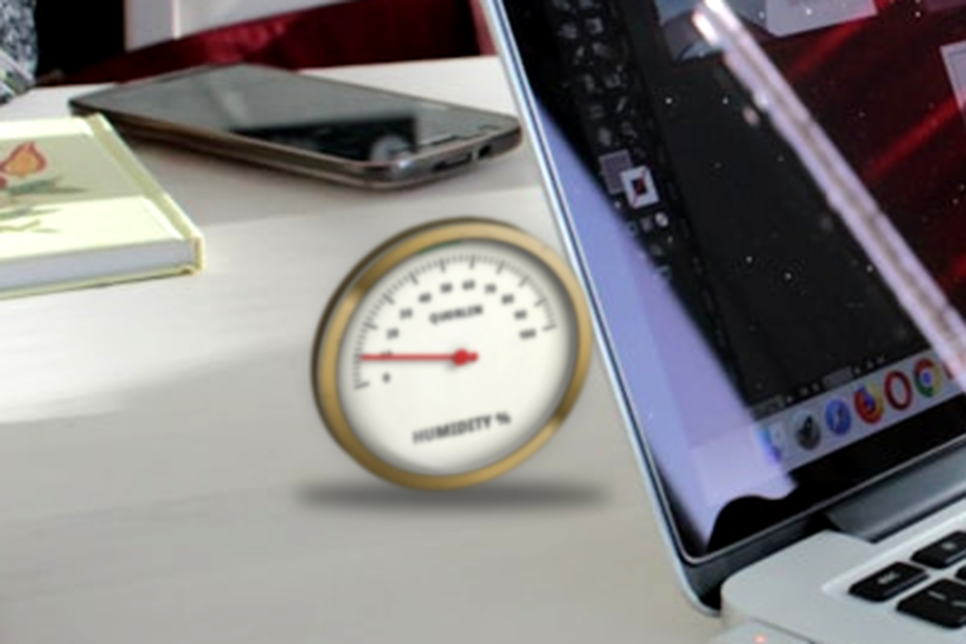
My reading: 10,%
